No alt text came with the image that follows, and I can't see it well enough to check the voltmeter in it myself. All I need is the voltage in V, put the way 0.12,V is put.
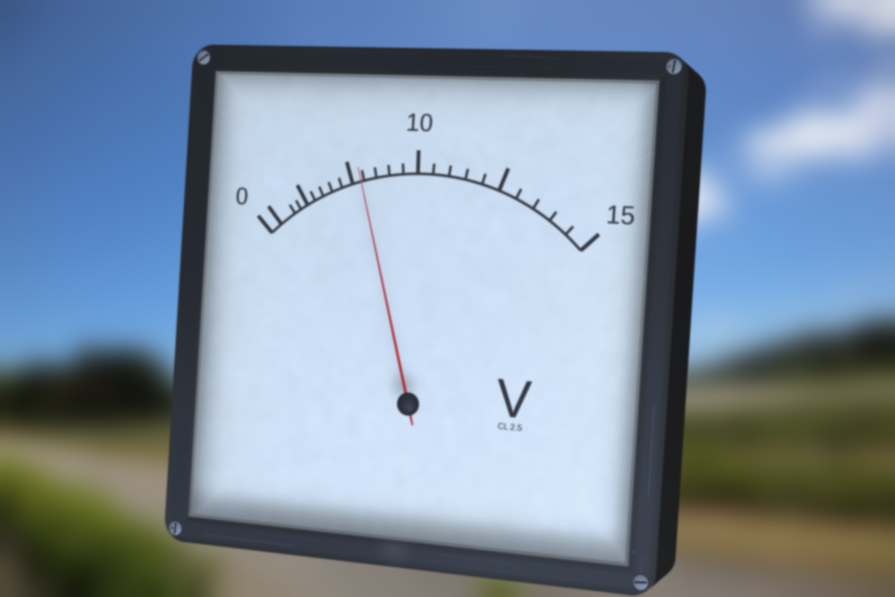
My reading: 8,V
